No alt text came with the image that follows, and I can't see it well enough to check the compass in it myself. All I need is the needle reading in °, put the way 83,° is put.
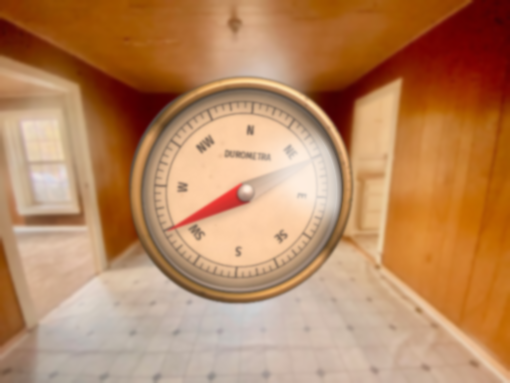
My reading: 240,°
